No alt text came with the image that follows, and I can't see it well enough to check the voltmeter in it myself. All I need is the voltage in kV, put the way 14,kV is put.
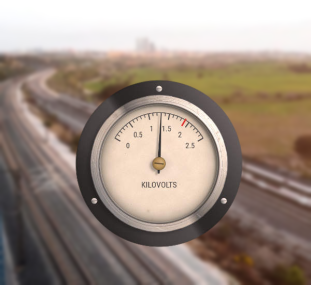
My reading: 1.3,kV
